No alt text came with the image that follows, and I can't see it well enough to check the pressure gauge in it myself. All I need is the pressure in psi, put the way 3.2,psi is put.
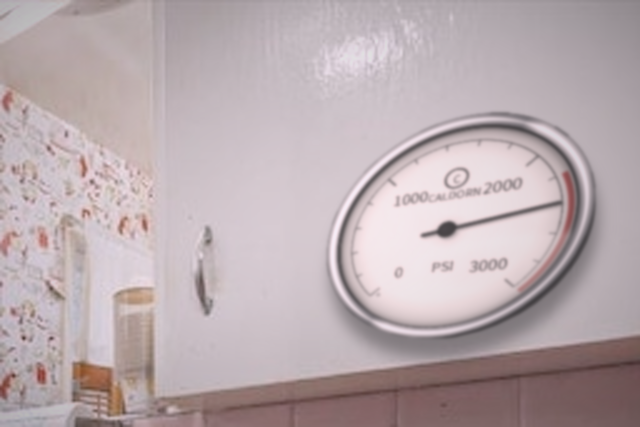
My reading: 2400,psi
